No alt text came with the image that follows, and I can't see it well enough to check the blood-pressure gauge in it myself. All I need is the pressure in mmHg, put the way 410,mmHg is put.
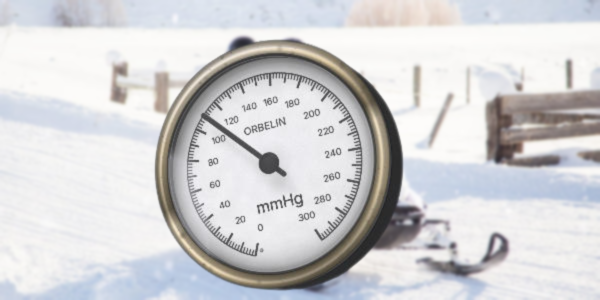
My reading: 110,mmHg
